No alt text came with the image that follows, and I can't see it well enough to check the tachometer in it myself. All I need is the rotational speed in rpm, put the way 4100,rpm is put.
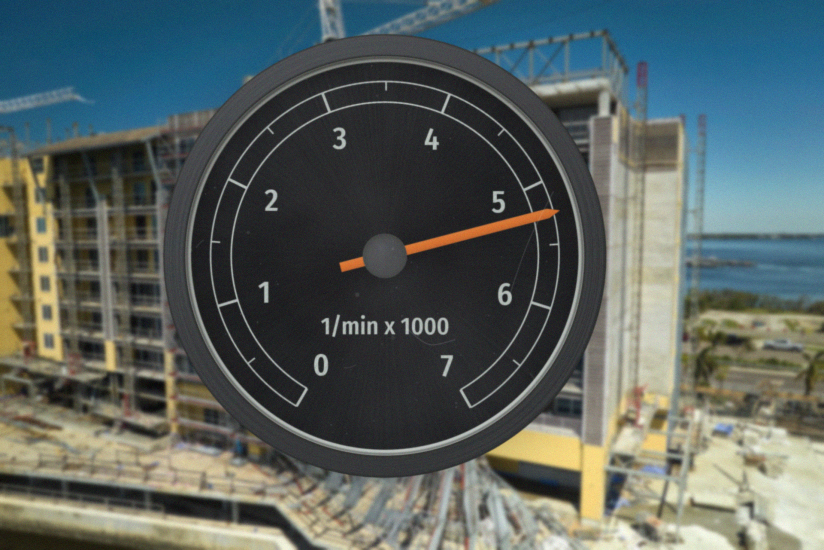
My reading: 5250,rpm
